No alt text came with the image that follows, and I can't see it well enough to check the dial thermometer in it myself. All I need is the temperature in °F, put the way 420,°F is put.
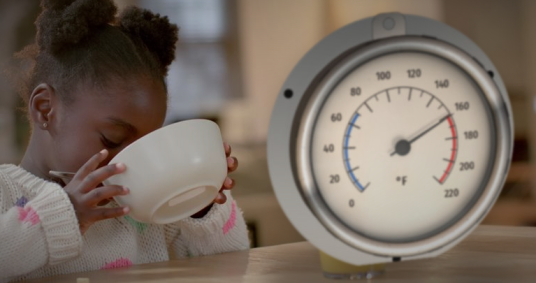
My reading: 160,°F
